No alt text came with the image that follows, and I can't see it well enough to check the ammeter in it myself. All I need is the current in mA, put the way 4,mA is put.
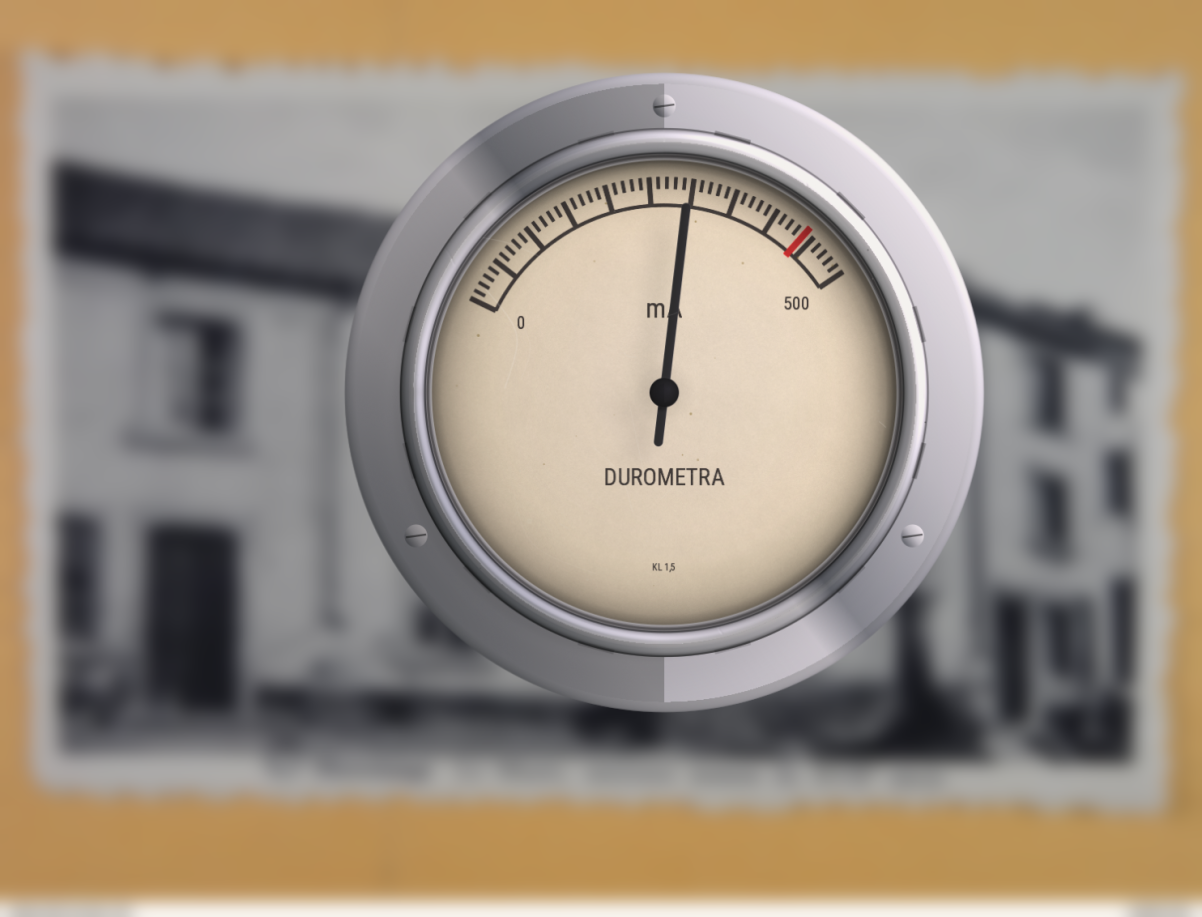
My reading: 295,mA
